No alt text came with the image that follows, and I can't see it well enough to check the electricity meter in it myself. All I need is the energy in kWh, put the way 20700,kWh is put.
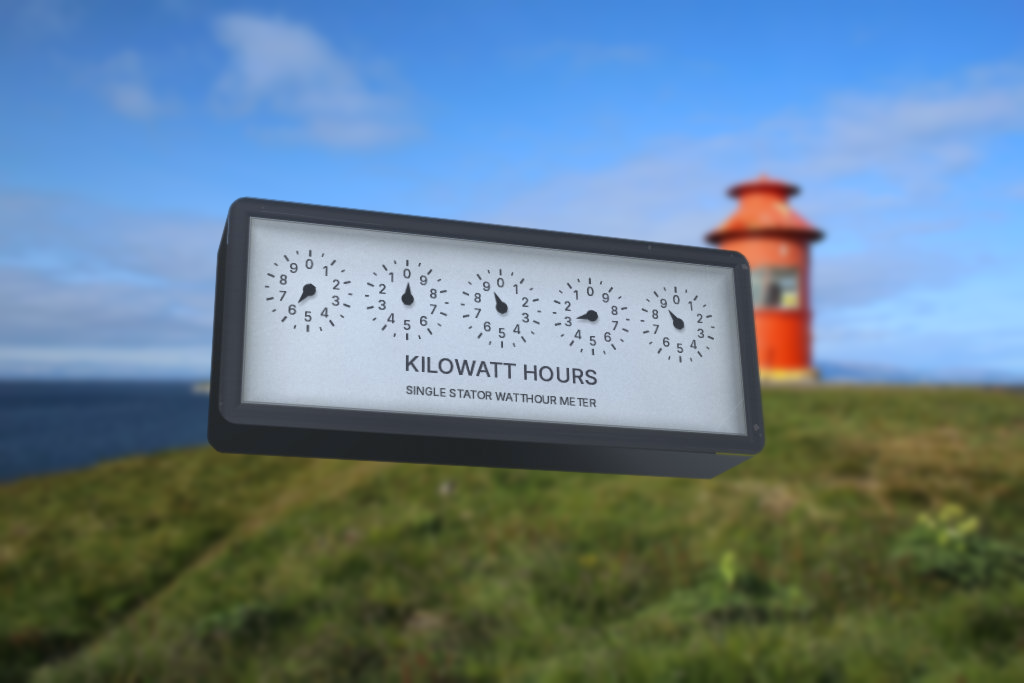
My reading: 59929,kWh
